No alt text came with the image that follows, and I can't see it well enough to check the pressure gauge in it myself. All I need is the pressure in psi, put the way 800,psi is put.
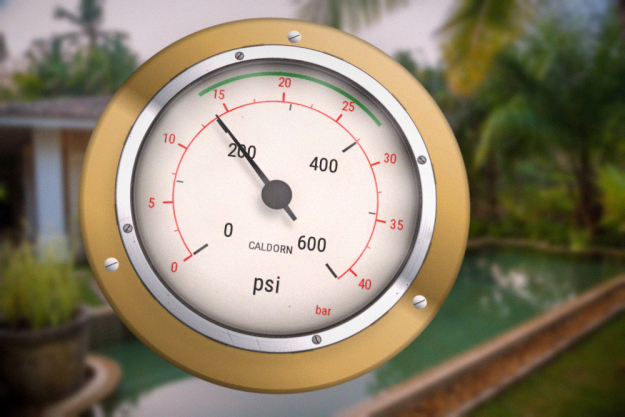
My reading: 200,psi
